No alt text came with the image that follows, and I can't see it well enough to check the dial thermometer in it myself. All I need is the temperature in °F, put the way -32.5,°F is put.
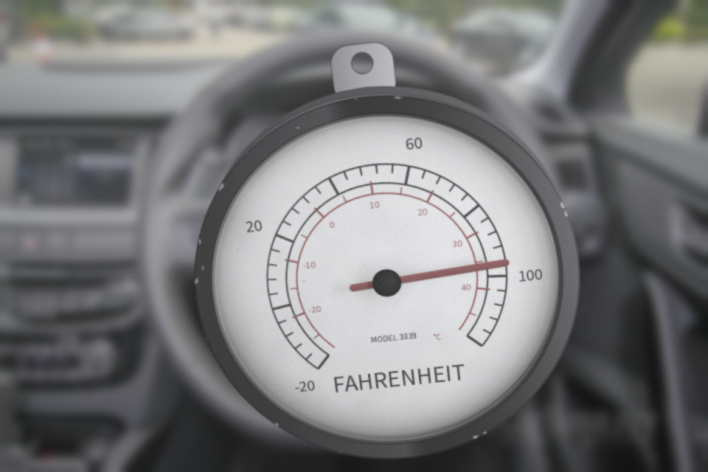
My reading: 96,°F
